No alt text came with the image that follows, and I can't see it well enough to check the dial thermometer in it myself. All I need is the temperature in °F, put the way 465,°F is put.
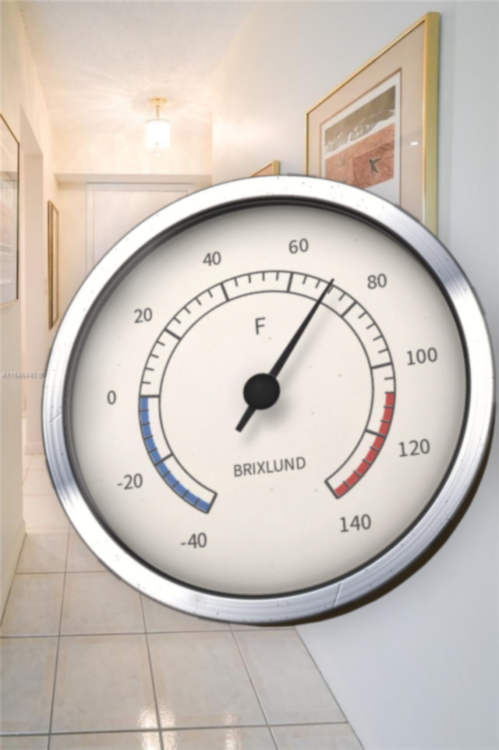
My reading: 72,°F
